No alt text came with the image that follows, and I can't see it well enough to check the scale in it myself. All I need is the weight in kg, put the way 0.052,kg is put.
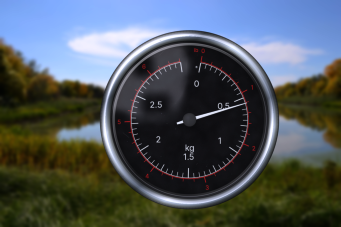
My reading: 0.55,kg
